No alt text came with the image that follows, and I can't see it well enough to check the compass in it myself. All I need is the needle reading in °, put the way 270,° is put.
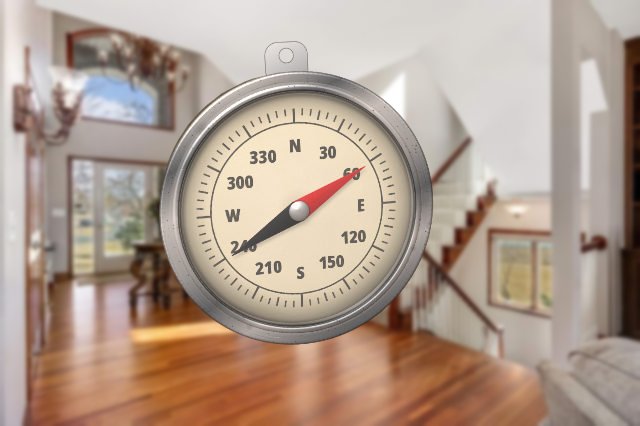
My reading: 60,°
